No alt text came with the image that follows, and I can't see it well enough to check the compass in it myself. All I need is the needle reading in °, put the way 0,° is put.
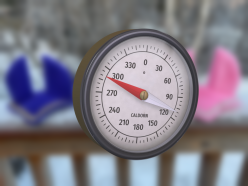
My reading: 290,°
